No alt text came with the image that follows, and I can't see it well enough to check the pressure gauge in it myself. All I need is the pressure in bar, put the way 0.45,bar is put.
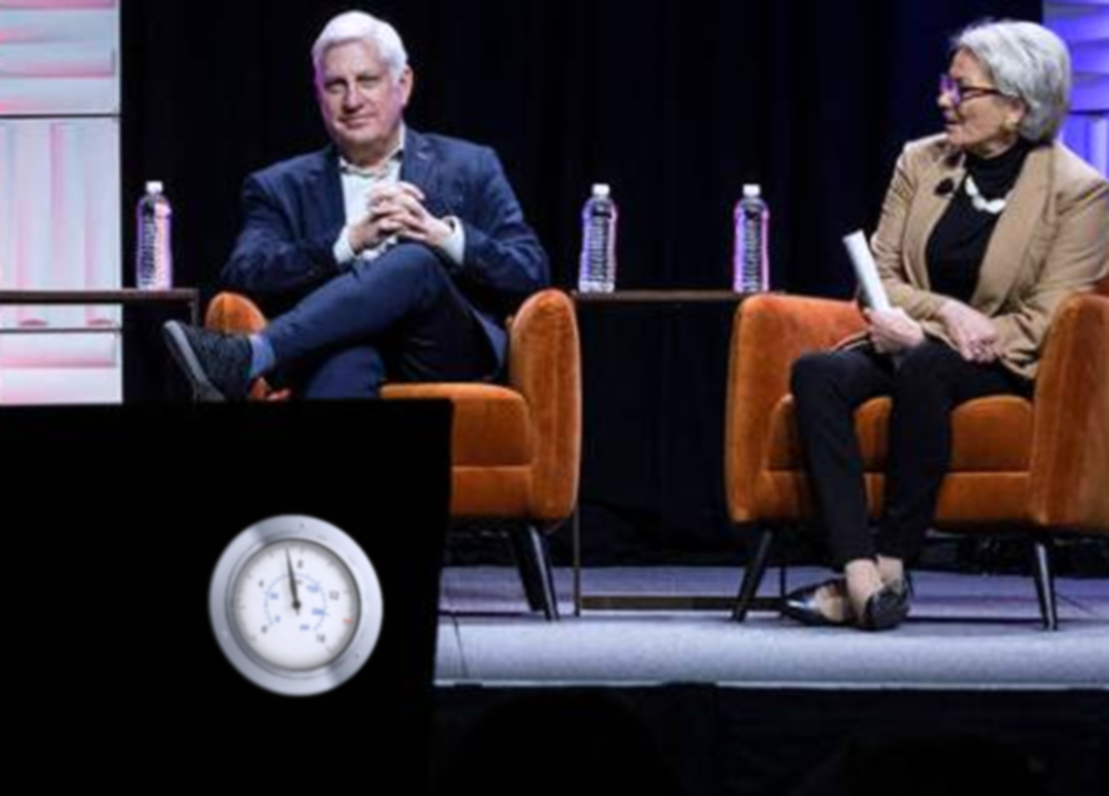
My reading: 7,bar
